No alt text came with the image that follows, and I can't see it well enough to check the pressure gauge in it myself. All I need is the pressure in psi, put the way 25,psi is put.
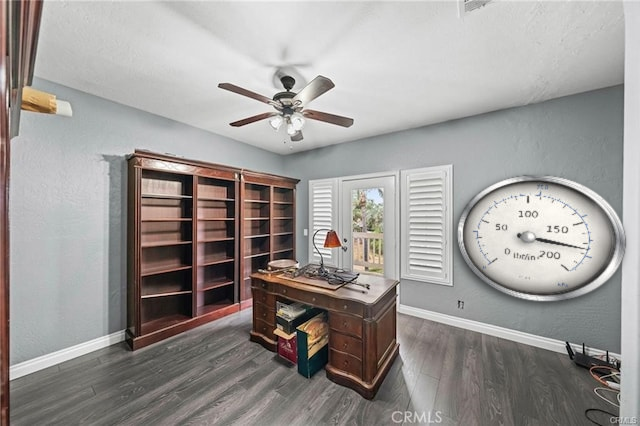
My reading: 175,psi
